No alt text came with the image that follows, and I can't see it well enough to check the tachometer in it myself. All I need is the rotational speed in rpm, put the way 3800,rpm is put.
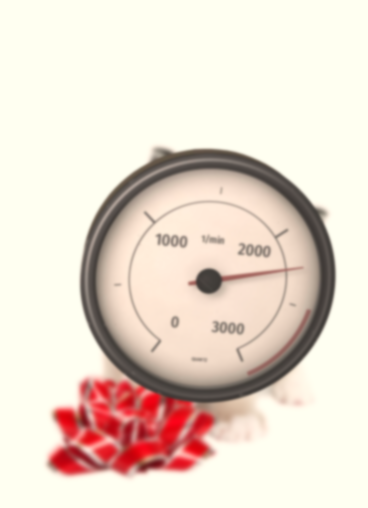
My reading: 2250,rpm
